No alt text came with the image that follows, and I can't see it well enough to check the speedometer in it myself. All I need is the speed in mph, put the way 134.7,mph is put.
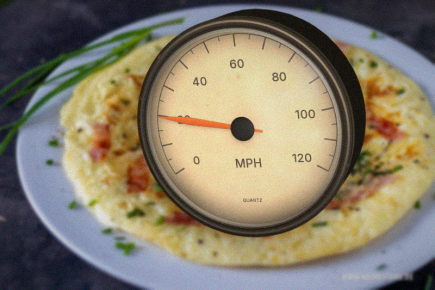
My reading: 20,mph
